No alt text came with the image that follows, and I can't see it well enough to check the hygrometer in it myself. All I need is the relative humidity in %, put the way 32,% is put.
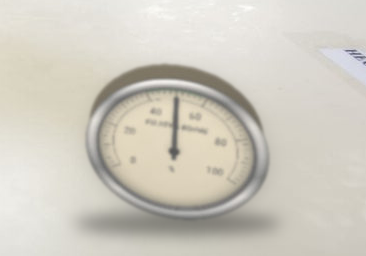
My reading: 50,%
